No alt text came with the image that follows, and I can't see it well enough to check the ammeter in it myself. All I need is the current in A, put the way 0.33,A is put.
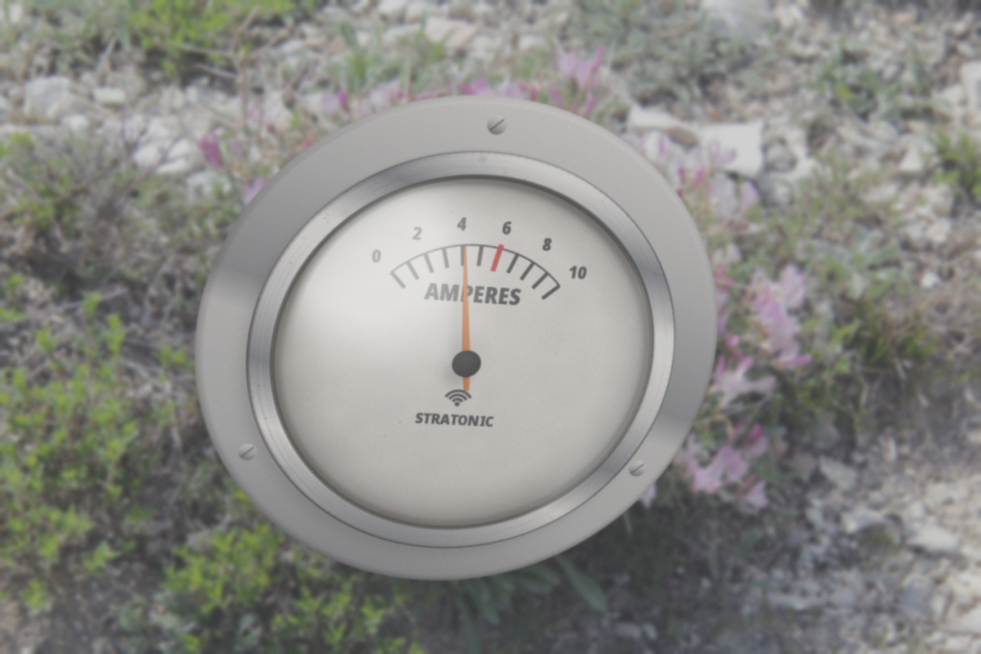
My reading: 4,A
